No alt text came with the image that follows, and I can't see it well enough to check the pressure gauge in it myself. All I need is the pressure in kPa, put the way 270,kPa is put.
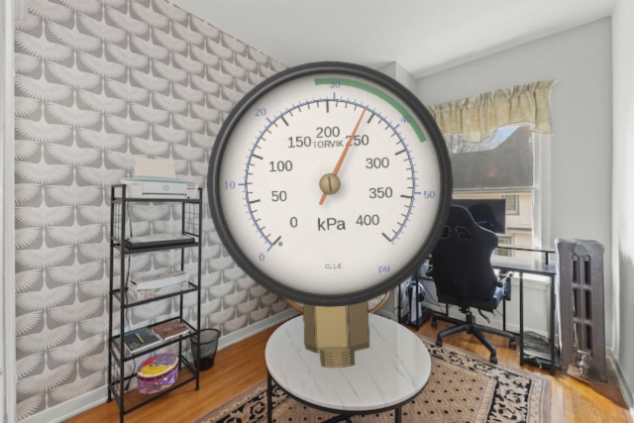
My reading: 240,kPa
